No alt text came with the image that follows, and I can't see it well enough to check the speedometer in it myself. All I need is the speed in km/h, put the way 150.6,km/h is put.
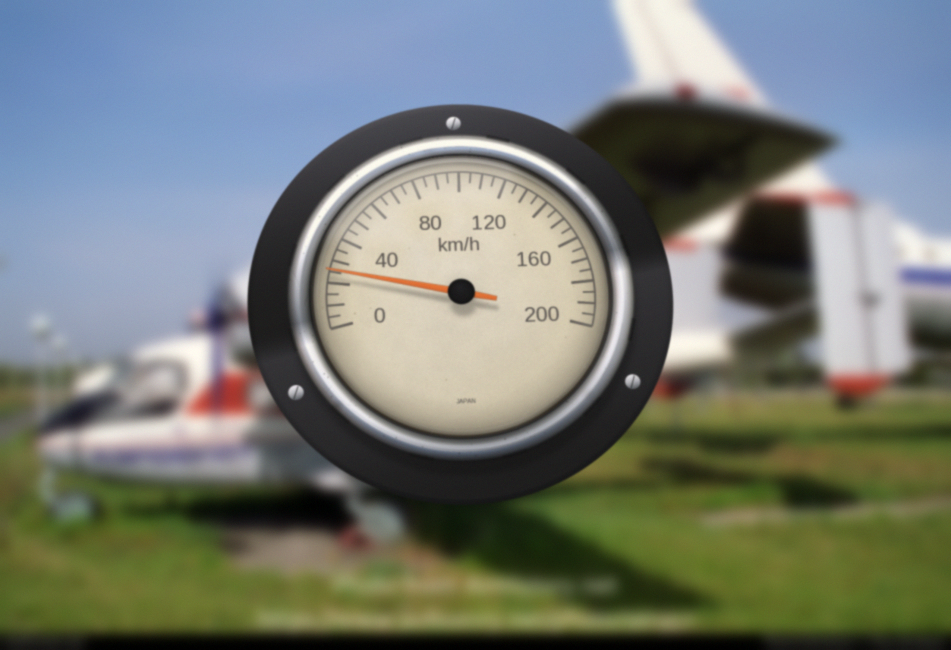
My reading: 25,km/h
